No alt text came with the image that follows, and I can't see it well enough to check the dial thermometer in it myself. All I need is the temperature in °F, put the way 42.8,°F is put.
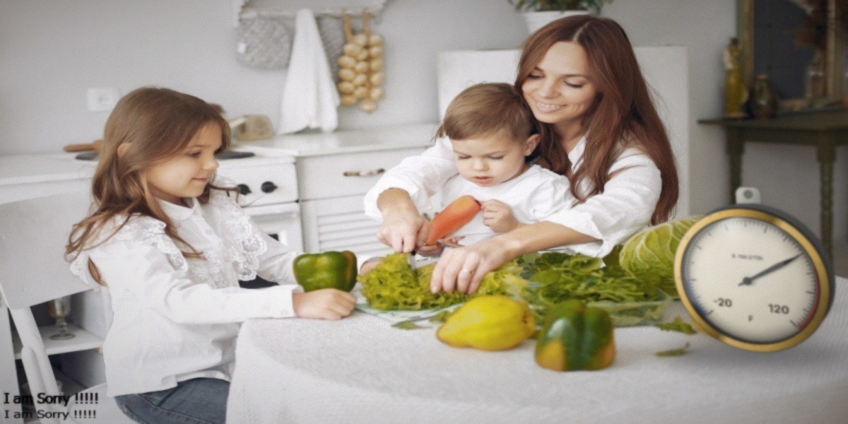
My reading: 80,°F
